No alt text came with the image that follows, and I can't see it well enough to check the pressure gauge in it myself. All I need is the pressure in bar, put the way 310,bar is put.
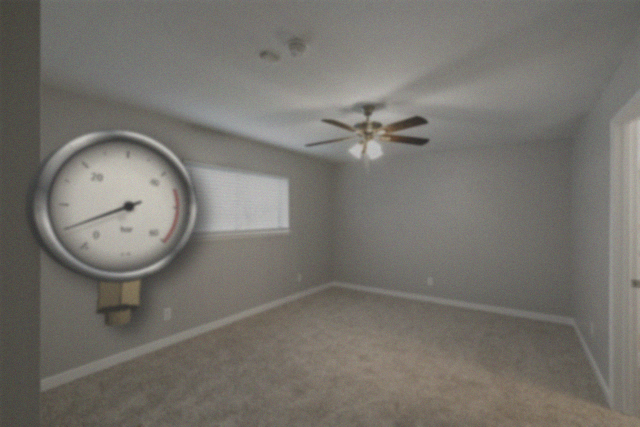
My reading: 5,bar
